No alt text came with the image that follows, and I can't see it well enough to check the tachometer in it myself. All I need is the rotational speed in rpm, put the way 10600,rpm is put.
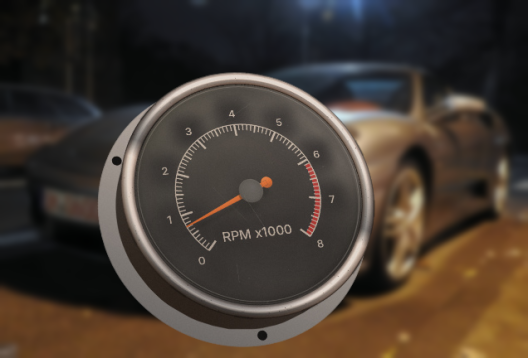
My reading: 700,rpm
